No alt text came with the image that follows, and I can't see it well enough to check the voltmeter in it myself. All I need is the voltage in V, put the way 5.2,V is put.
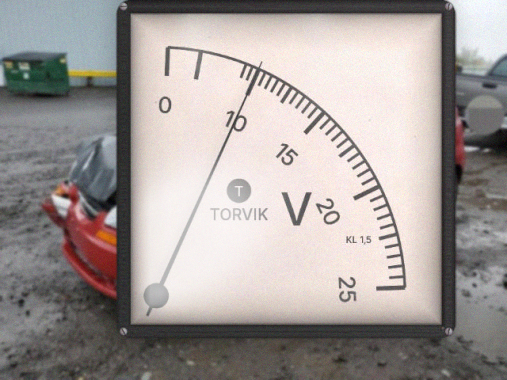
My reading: 10,V
